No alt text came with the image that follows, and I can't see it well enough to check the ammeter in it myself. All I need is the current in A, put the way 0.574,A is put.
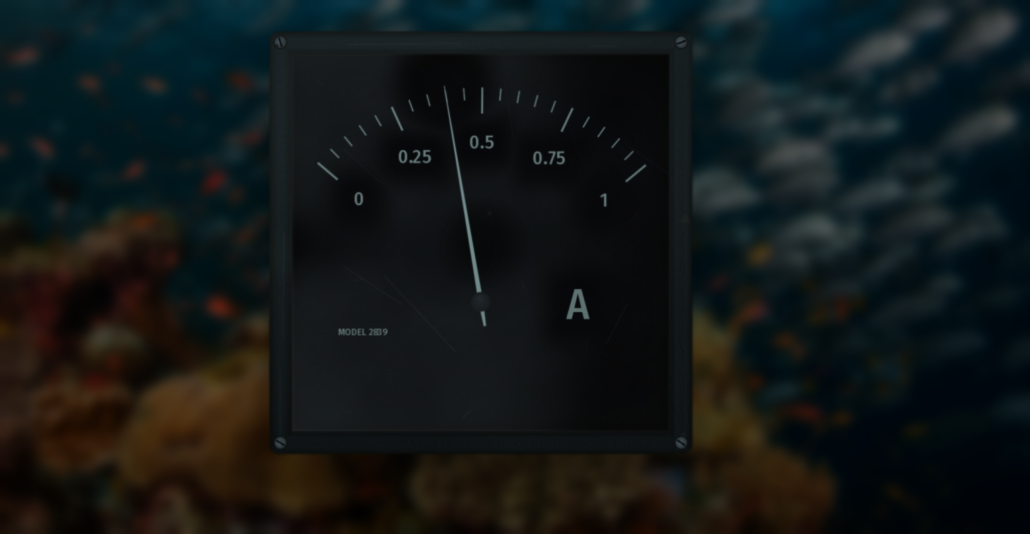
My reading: 0.4,A
